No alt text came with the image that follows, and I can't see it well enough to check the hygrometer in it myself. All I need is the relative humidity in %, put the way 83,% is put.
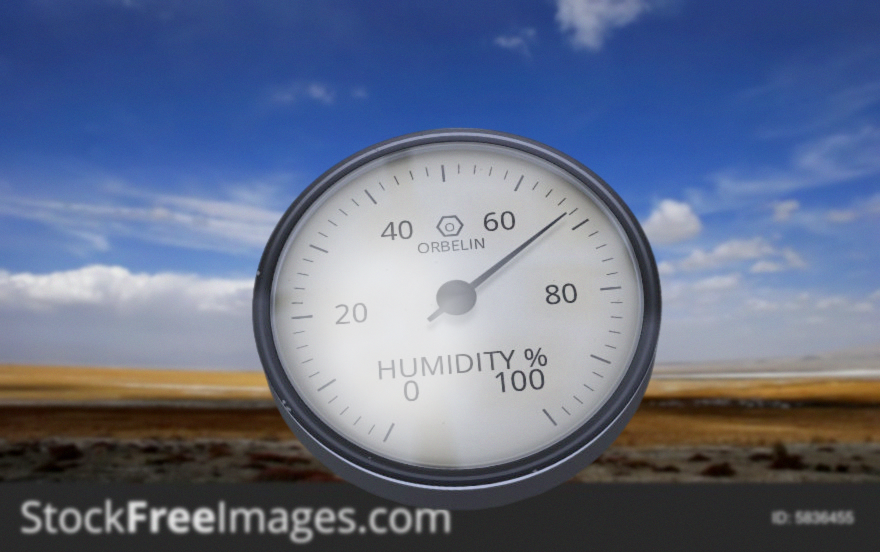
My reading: 68,%
